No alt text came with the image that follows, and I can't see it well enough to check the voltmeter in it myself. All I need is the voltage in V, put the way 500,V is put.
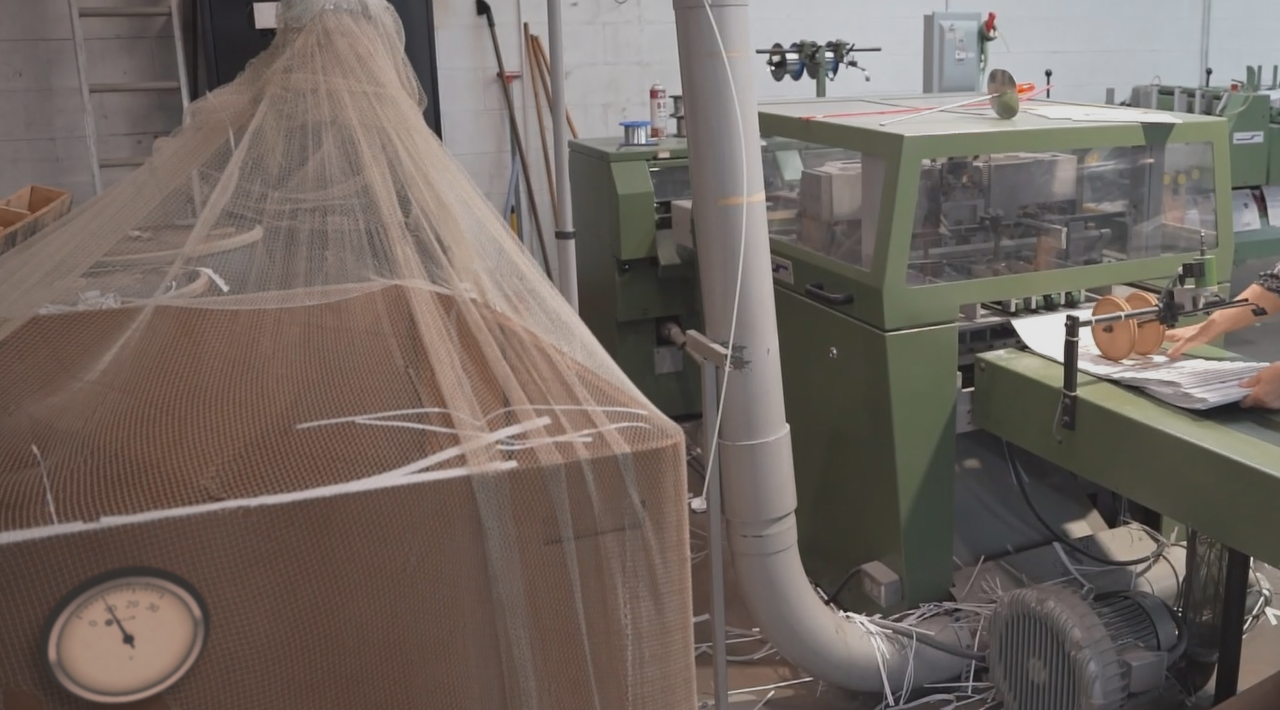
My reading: 10,V
